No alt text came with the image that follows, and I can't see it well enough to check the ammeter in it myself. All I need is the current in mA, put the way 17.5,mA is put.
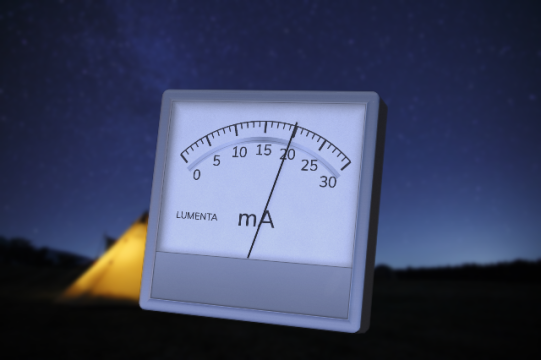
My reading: 20,mA
